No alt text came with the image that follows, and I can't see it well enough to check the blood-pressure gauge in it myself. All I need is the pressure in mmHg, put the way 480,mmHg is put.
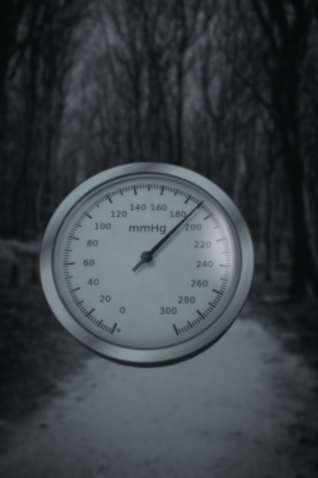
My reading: 190,mmHg
